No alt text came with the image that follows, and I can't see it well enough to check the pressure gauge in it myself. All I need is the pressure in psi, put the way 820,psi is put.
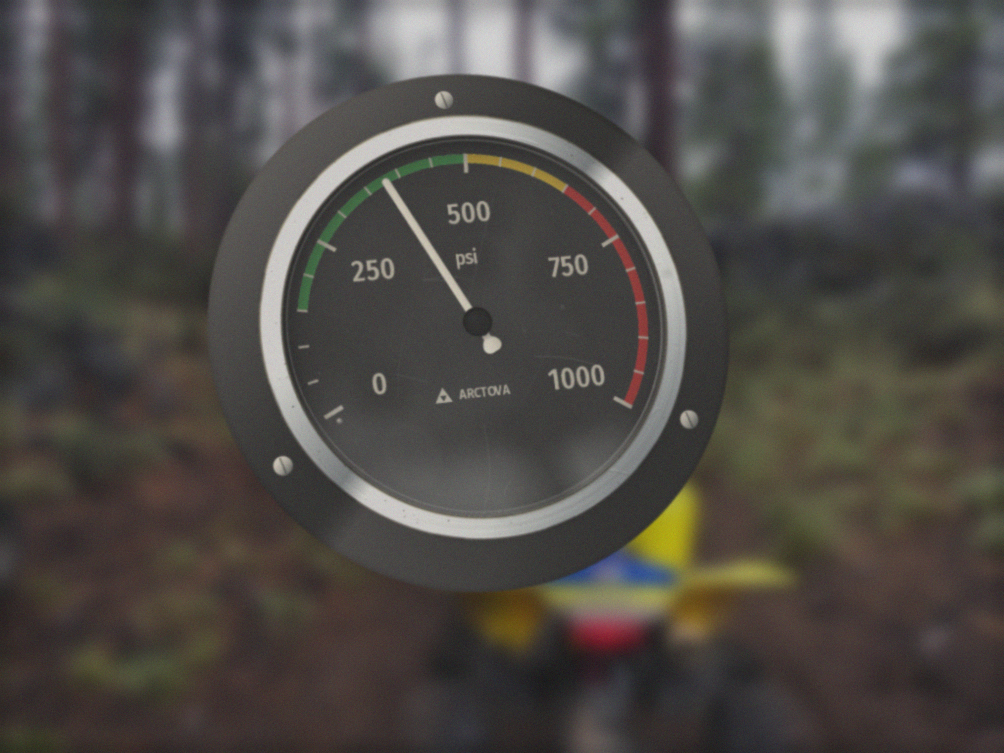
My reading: 375,psi
